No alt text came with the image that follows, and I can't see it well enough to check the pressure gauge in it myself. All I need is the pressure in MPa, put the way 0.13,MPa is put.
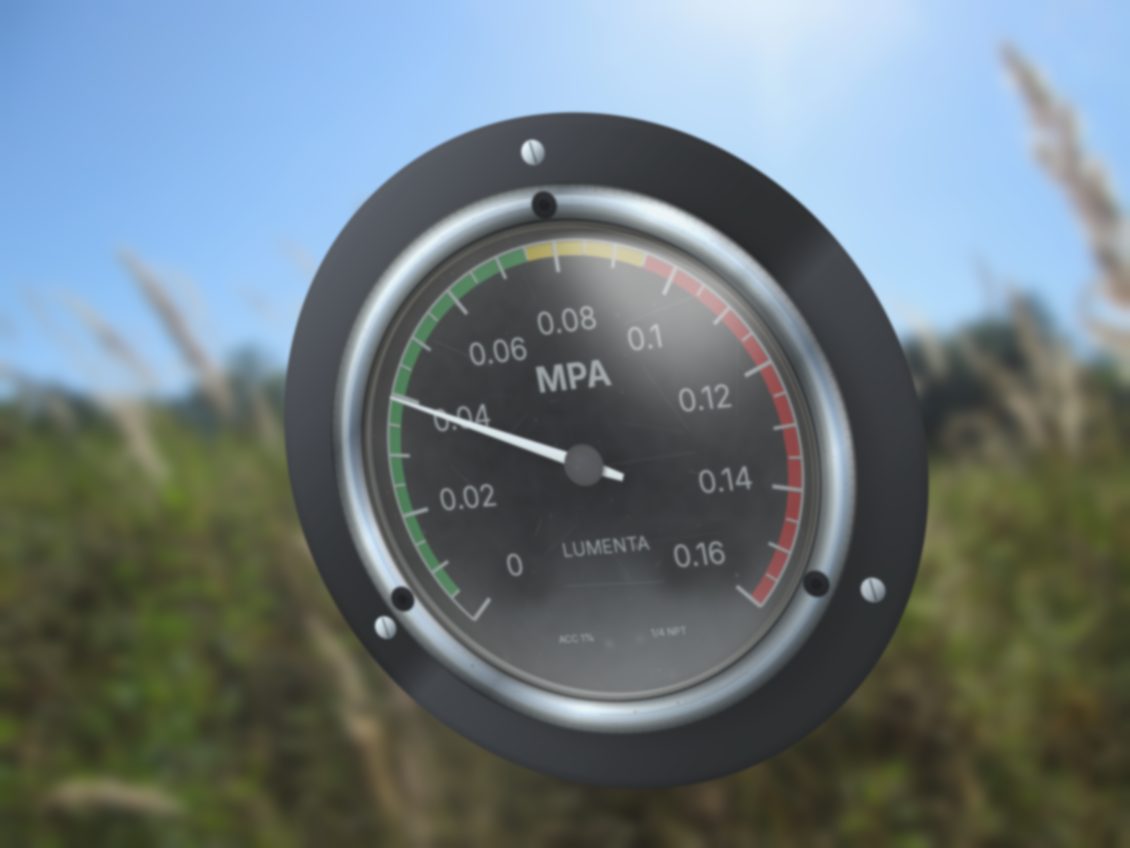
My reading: 0.04,MPa
